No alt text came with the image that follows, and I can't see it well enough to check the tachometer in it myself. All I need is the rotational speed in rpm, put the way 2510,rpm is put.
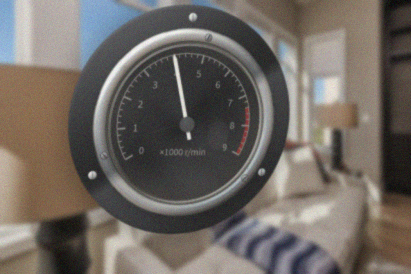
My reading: 4000,rpm
